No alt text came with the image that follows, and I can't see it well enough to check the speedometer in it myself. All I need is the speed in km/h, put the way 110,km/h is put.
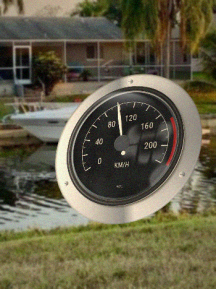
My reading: 100,km/h
